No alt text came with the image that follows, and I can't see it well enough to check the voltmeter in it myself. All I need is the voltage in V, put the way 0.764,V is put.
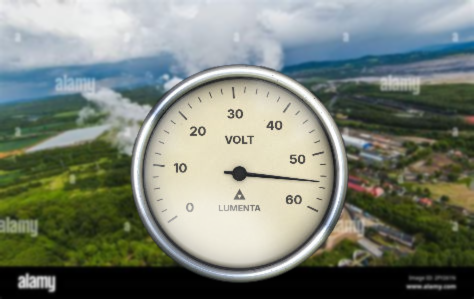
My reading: 55,V
